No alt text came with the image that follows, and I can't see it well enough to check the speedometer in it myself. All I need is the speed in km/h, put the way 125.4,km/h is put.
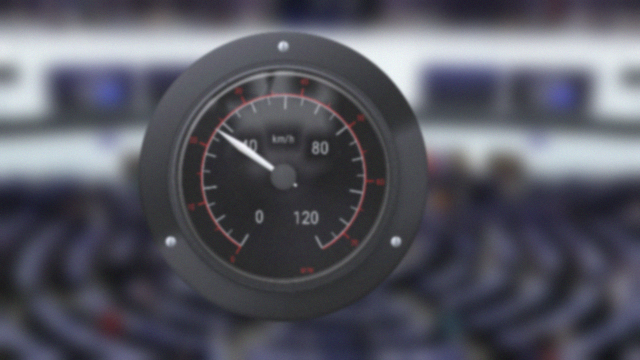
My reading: 37.5,km/h
